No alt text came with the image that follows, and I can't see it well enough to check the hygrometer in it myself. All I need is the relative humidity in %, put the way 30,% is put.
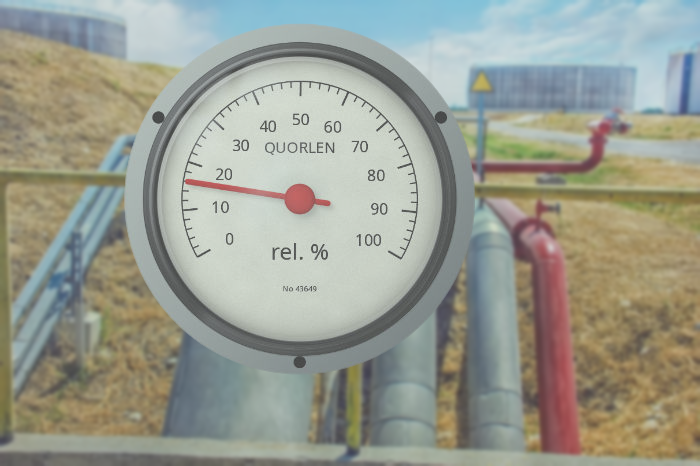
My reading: 16,%
